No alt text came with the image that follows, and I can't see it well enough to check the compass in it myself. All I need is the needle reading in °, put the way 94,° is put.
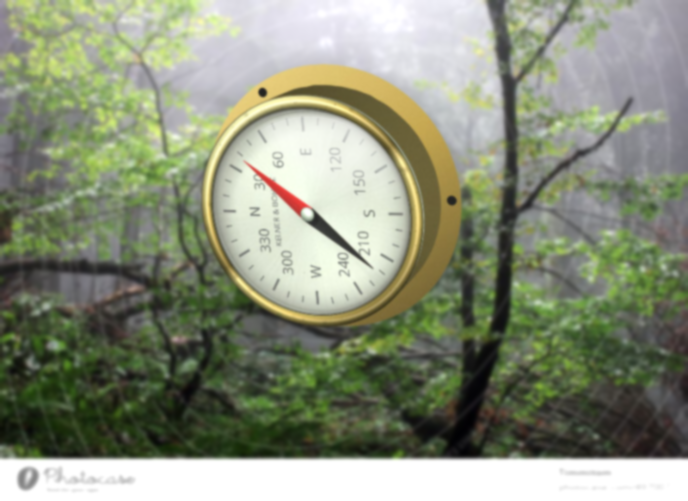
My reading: 40,°
